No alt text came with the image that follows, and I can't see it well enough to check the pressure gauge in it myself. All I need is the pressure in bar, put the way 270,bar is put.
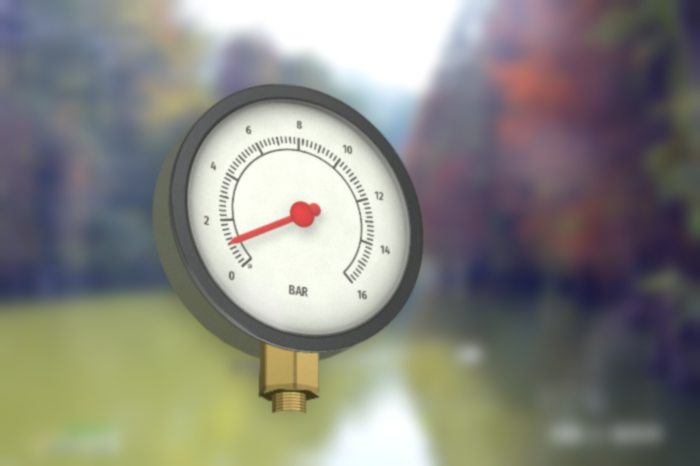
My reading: 1,bar
